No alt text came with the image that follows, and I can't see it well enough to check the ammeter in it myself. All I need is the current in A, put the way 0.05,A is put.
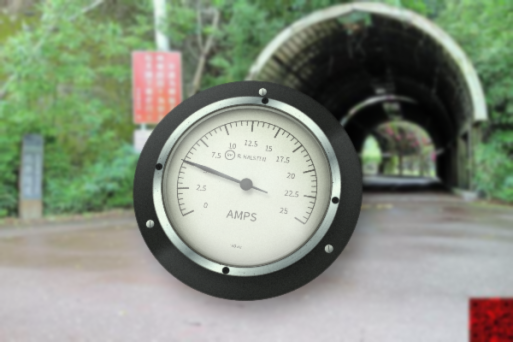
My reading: 5,A
